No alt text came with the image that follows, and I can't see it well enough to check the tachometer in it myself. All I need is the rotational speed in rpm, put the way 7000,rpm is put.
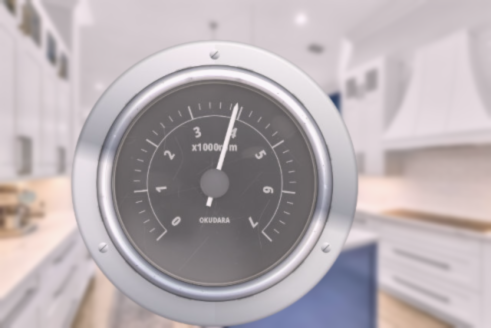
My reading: 3900,rpm
